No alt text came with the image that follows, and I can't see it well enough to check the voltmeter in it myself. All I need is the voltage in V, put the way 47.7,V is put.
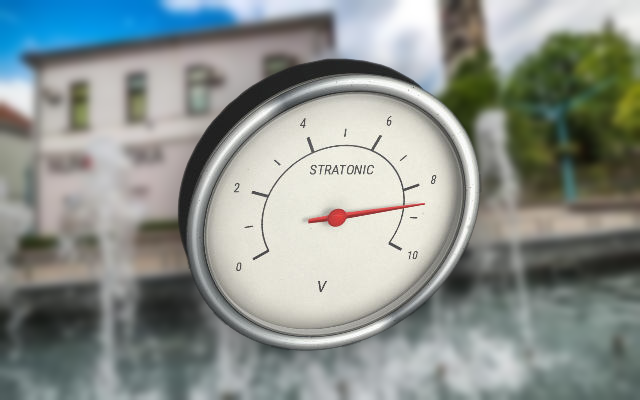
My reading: 8.5,V
